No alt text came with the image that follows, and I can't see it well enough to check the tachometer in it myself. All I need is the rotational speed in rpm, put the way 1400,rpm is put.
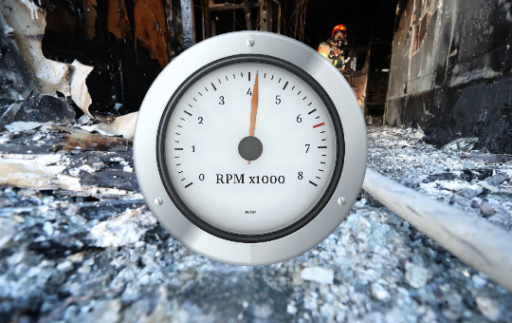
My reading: 4200,rpm
